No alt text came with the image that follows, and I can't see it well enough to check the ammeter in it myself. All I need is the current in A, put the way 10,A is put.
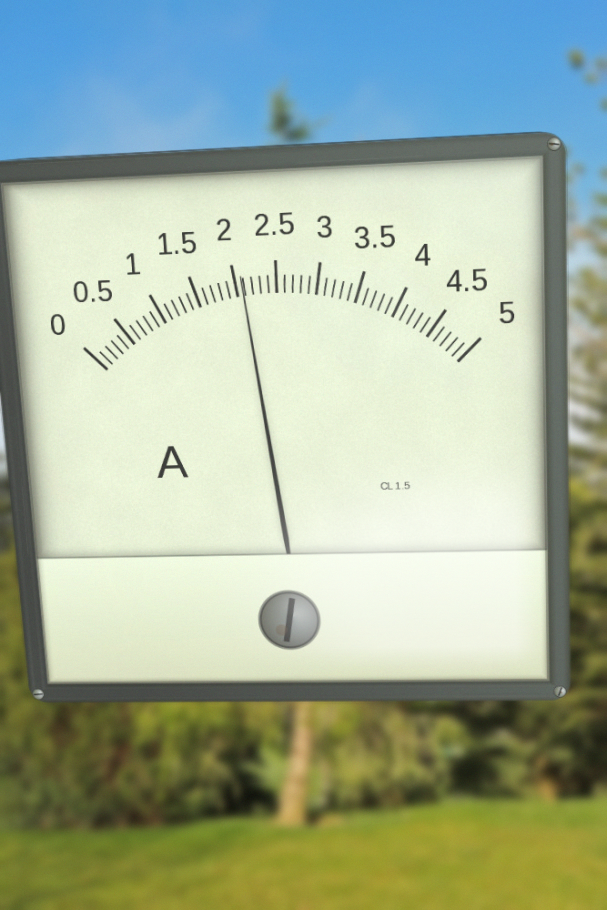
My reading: 2.1,A
